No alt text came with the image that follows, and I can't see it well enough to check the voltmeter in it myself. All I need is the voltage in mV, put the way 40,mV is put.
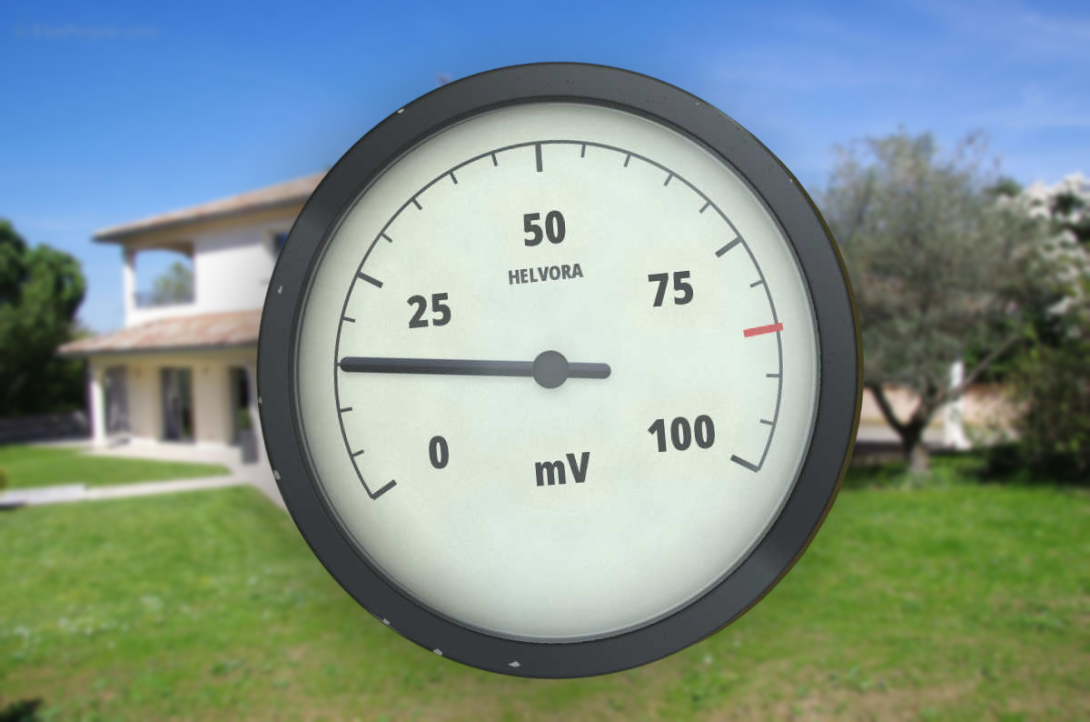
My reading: 15,mV
